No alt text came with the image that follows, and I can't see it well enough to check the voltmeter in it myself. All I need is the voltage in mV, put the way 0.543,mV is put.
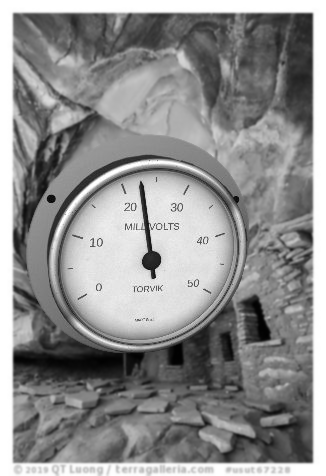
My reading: 22.5,mV
